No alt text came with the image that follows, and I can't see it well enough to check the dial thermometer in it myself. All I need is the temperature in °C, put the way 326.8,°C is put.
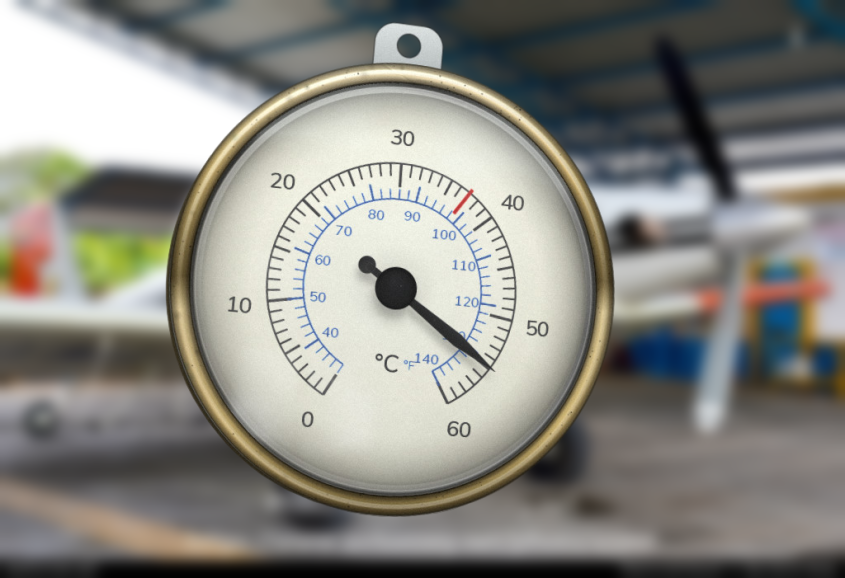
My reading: 55,°C
